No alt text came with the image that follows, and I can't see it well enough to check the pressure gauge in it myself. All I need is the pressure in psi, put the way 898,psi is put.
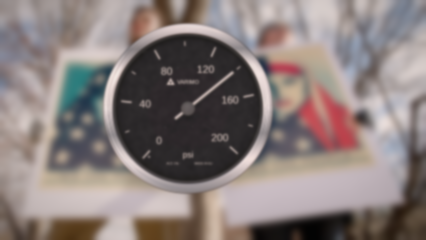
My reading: 140,psi
